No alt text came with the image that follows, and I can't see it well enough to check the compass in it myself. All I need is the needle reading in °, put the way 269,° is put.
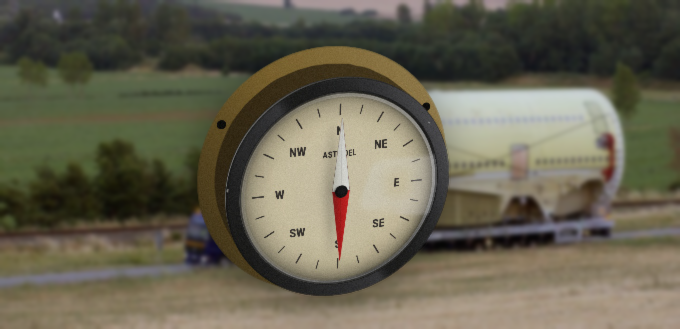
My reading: 180,°
